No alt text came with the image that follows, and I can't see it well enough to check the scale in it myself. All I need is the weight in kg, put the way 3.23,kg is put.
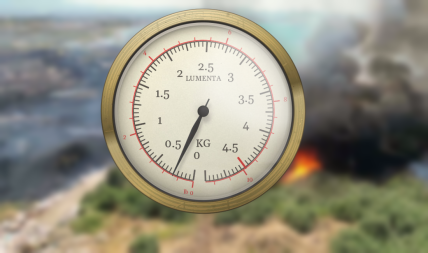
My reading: 0.25,kg
